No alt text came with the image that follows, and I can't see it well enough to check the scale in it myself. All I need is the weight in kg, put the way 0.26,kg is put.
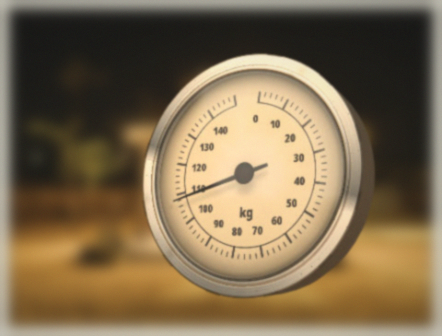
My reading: 108,kg
